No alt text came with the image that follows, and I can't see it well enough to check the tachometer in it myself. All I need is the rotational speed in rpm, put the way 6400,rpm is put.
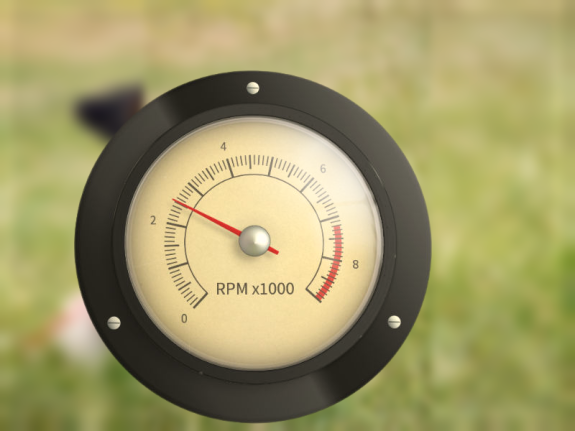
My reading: 2500,rpm
